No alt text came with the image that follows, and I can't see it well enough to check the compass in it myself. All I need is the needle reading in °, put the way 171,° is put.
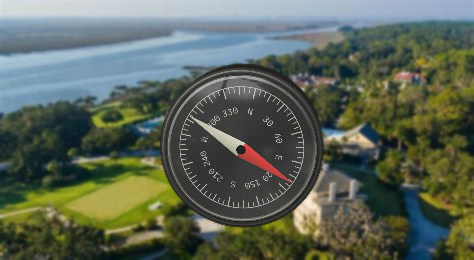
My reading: 110,°
